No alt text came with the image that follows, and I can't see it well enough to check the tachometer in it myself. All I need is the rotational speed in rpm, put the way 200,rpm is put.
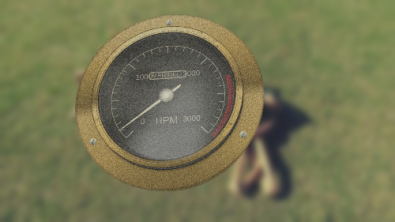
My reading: 100,rpm
